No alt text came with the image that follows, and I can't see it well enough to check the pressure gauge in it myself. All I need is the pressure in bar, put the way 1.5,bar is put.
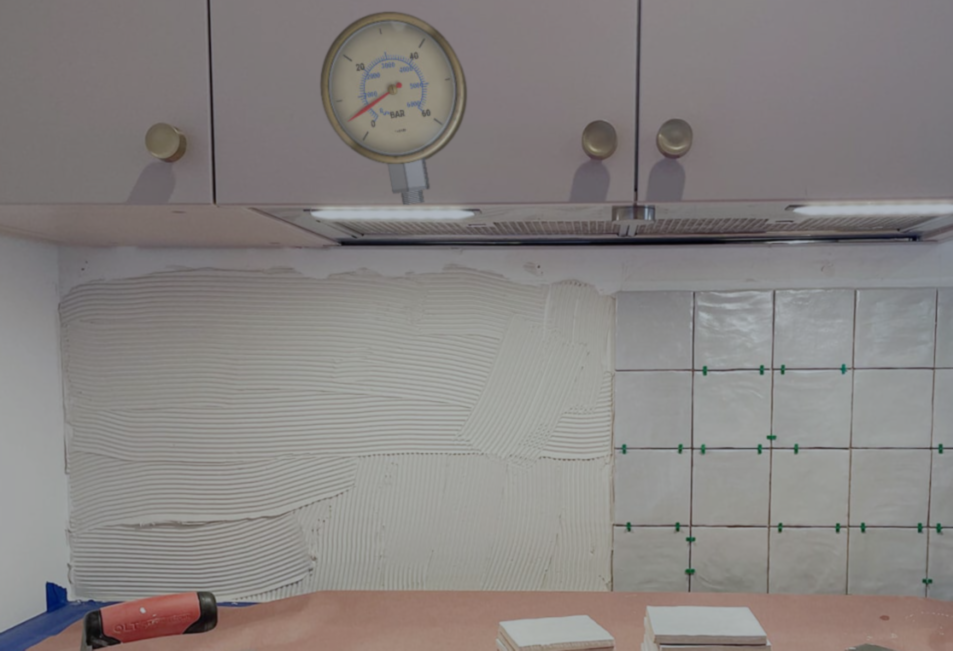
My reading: 5,bar
